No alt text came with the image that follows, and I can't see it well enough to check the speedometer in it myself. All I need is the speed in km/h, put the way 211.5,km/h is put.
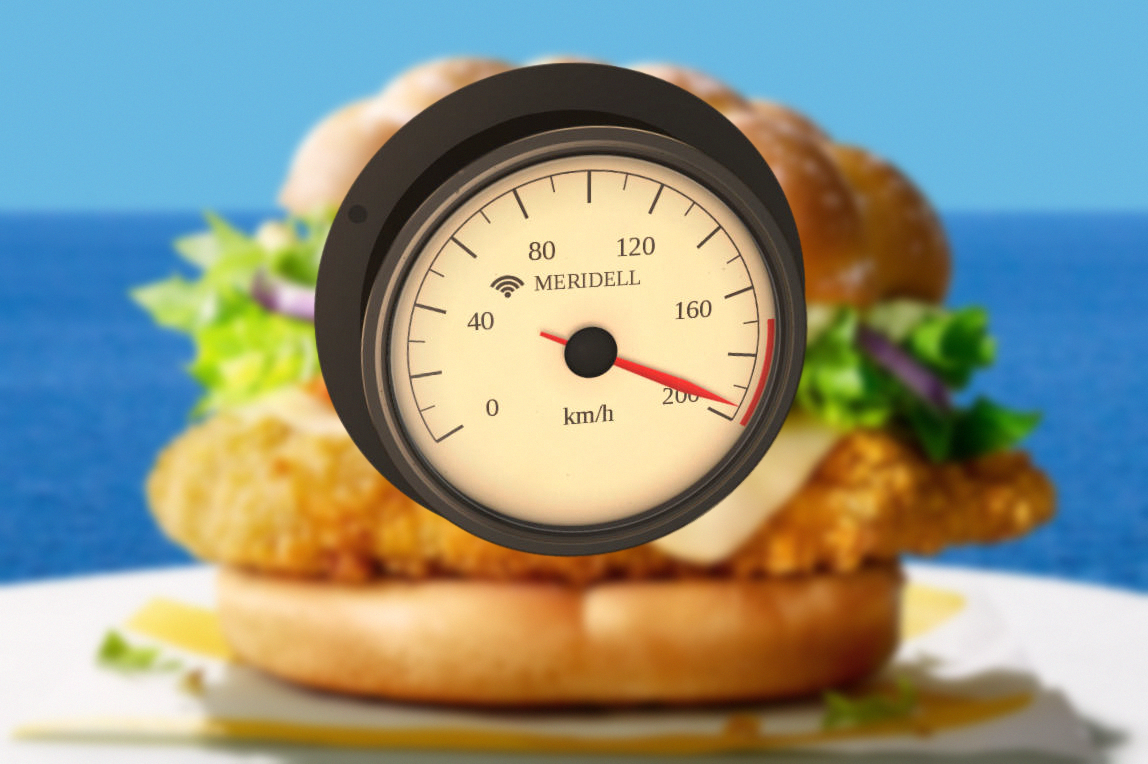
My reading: 195,km/h
